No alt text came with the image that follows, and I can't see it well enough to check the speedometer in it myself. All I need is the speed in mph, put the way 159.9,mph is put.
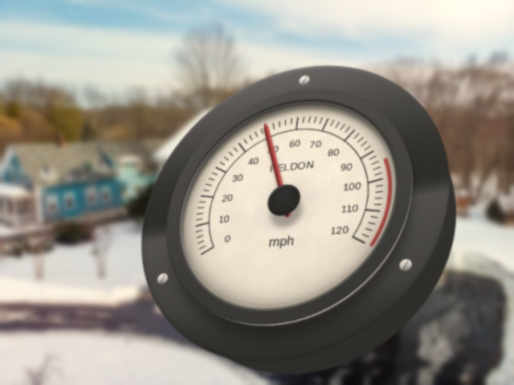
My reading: 50,mph
